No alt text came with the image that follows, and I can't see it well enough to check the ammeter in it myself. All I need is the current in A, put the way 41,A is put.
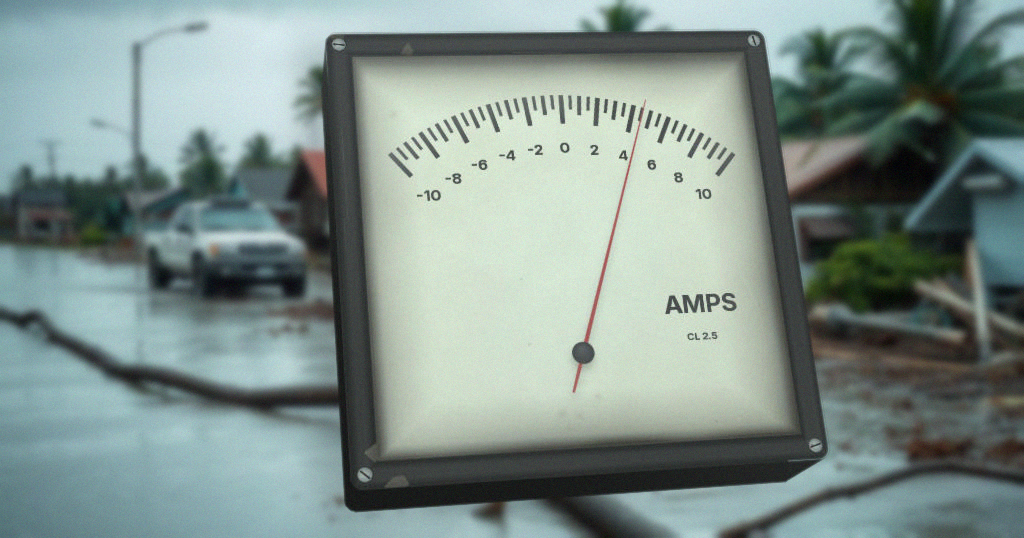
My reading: 4.5,A
